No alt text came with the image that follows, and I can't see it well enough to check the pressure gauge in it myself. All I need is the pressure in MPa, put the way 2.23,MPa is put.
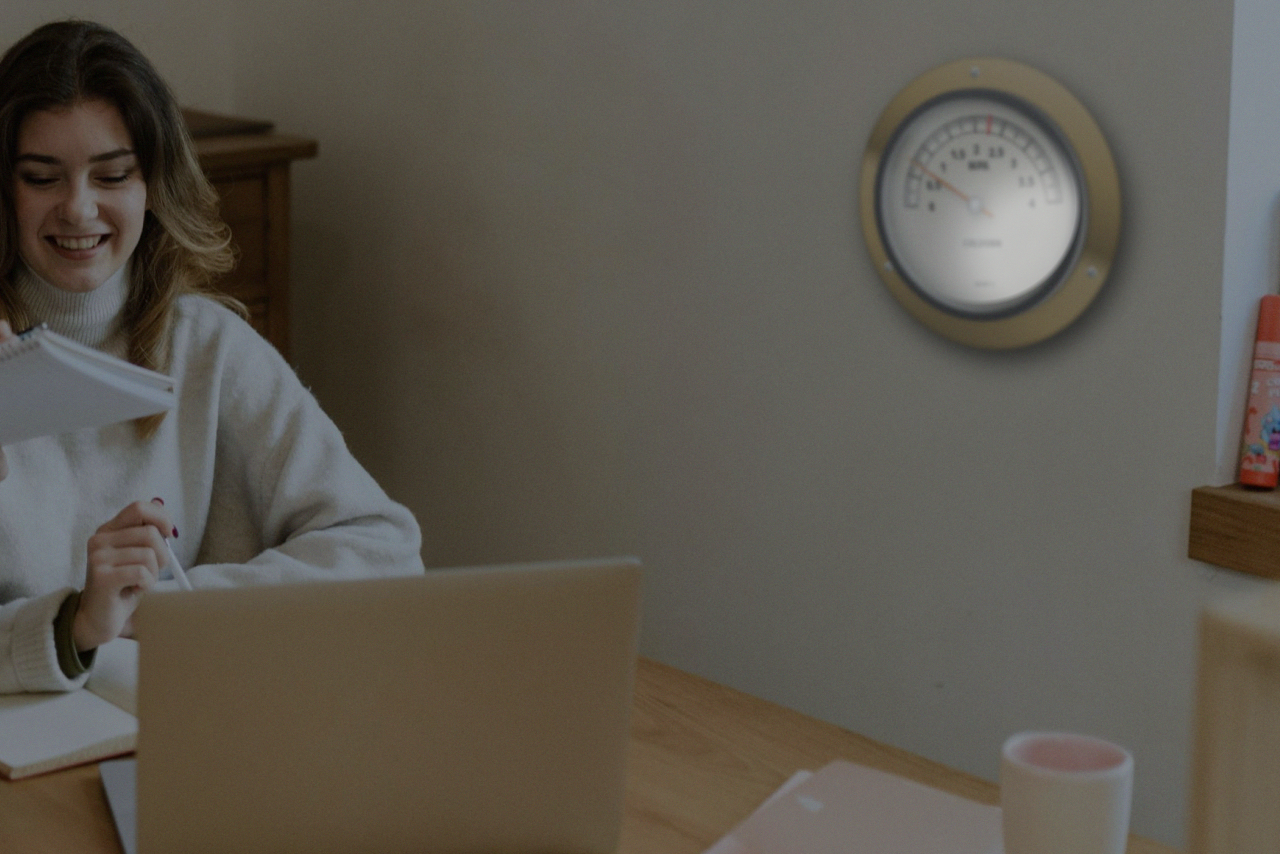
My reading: 0.75,MPa
